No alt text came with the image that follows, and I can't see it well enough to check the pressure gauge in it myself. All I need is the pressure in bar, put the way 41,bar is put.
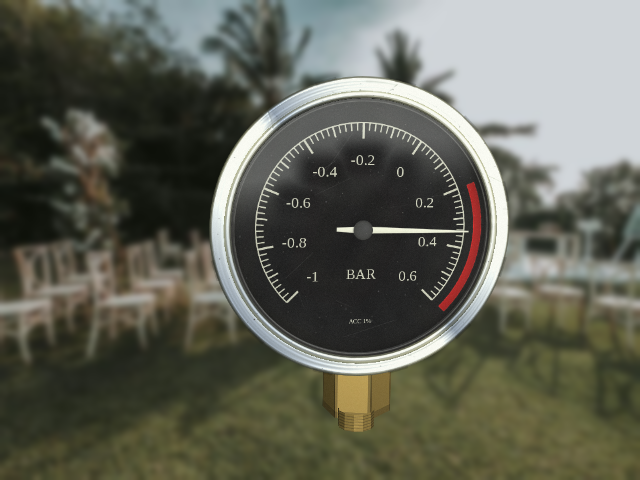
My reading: 0.34,bar
